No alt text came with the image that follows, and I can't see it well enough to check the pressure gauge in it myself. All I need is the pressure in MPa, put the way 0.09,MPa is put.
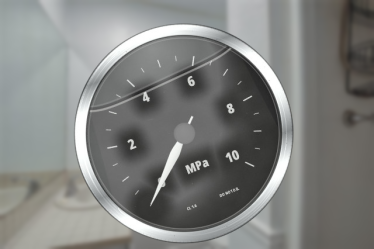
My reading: 0,MPa
